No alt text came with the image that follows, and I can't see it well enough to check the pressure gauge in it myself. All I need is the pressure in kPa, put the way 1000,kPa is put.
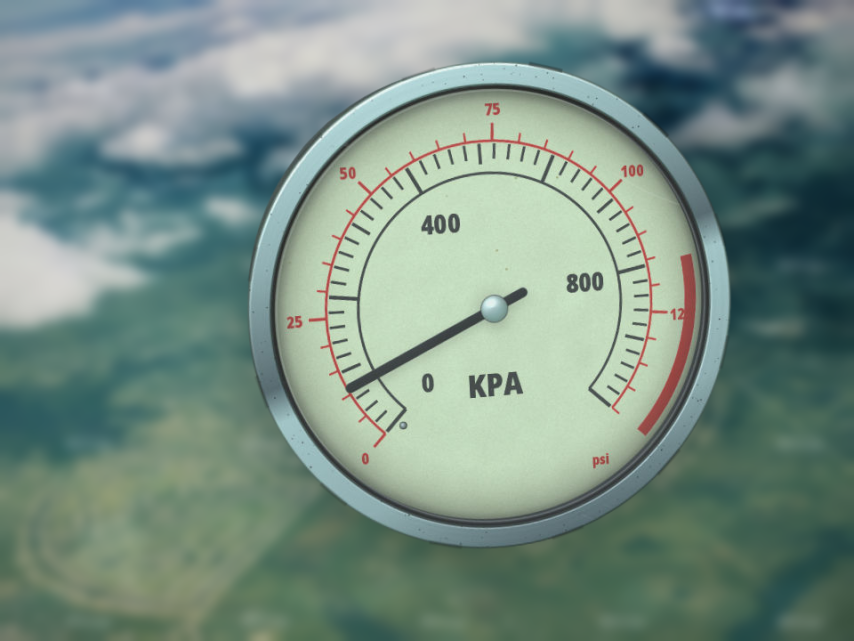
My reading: 80,kPa
